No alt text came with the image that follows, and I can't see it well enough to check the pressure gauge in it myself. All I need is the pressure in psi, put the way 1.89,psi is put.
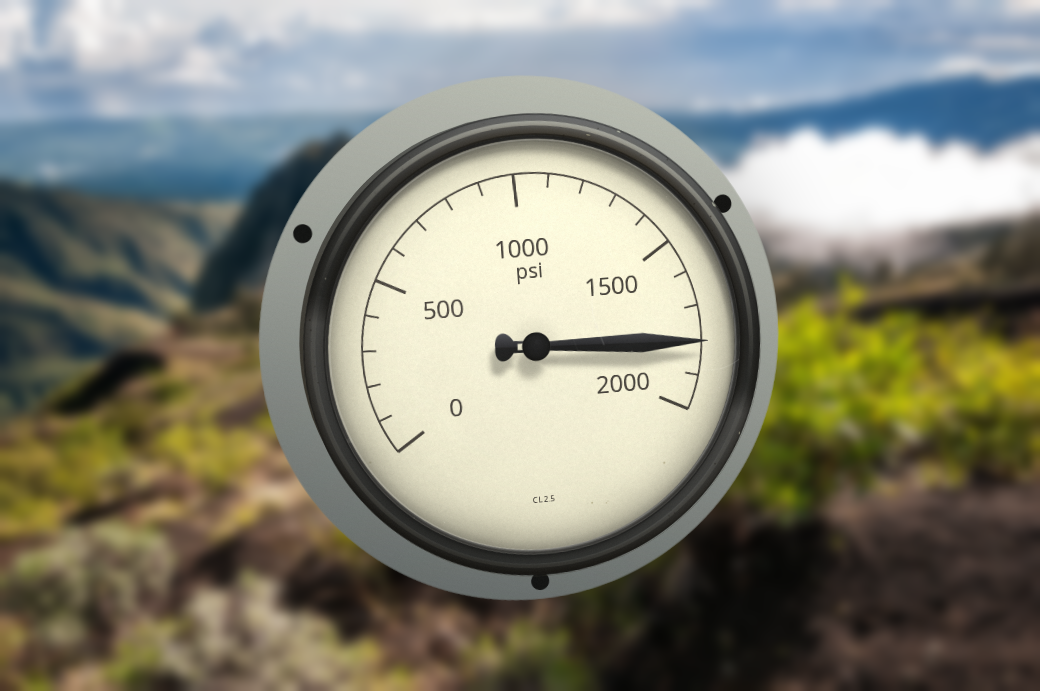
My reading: 1800,psi
